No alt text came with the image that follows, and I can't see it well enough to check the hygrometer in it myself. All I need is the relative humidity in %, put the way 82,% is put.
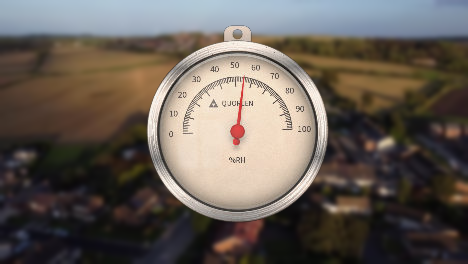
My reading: 55,%
